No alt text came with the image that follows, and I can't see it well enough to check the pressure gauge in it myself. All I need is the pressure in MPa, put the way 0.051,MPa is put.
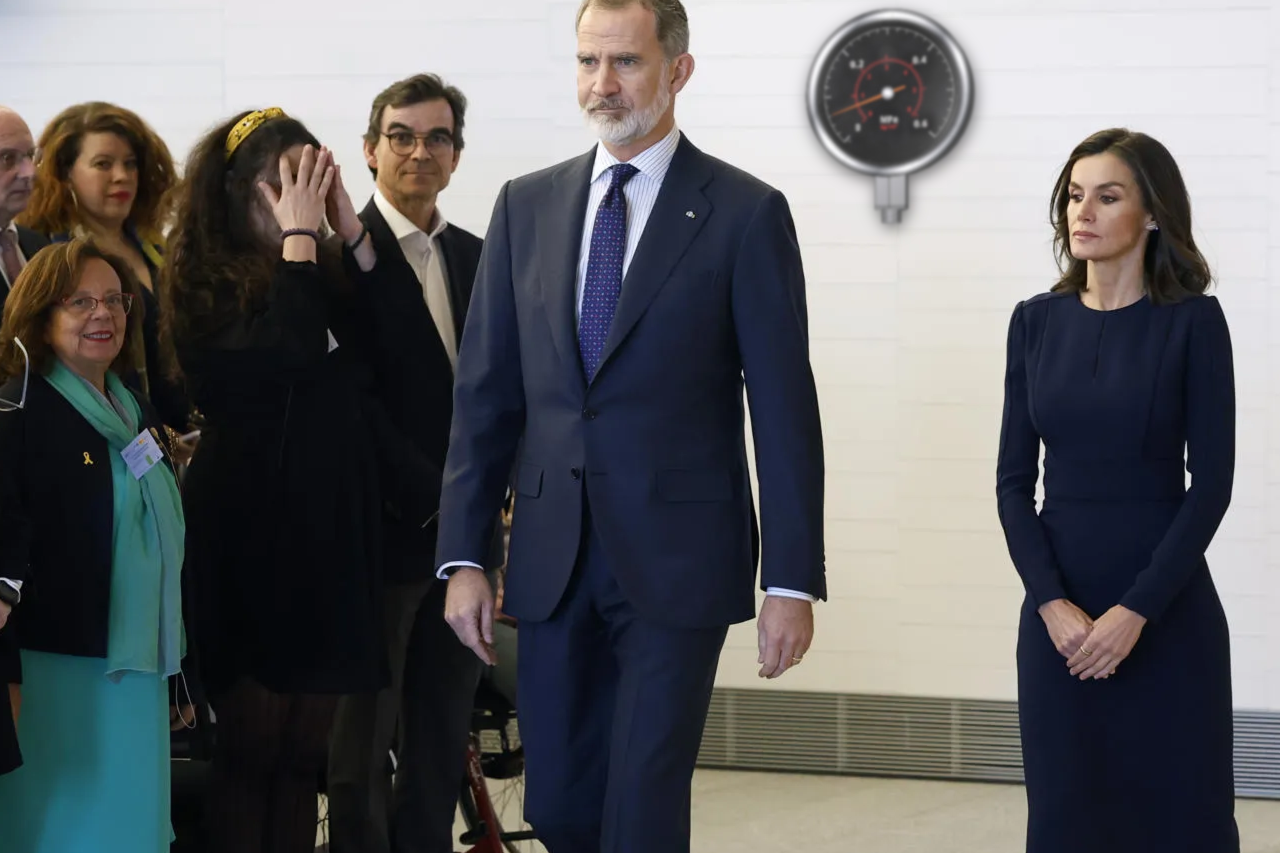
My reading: 0.06,MPa
